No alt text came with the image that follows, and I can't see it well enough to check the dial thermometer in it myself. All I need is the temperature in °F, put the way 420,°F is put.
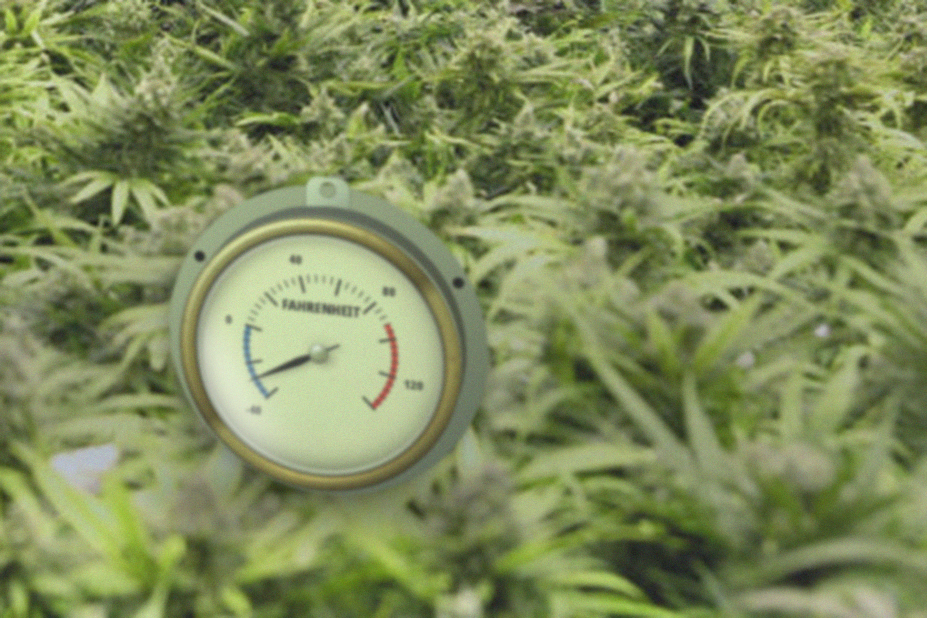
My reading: -28,°F
